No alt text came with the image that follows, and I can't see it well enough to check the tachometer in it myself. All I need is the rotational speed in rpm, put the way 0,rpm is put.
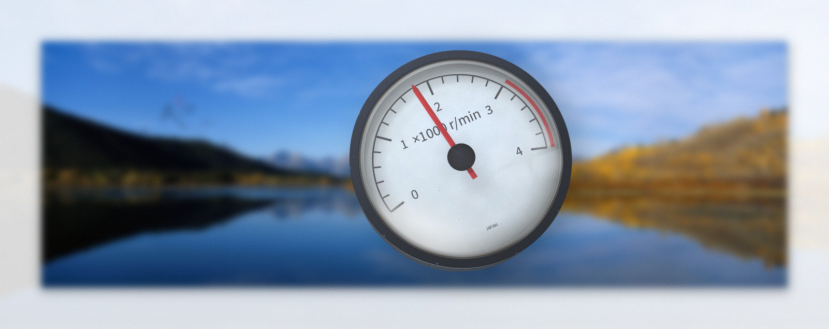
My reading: 1800,rpm
